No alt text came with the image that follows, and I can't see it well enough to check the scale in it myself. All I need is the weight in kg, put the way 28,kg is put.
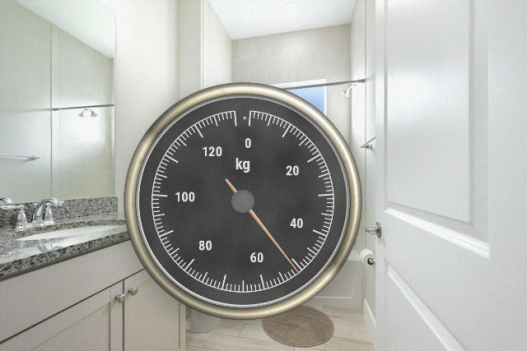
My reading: 51,kg
